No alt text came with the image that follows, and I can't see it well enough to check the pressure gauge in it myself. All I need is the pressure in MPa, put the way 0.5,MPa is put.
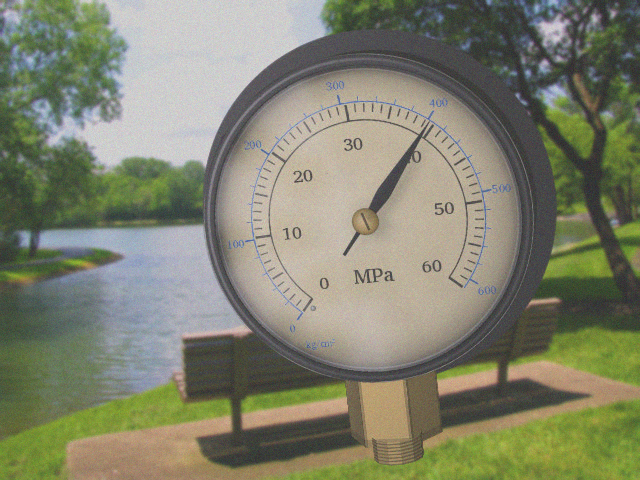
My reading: 39.5,MPa
